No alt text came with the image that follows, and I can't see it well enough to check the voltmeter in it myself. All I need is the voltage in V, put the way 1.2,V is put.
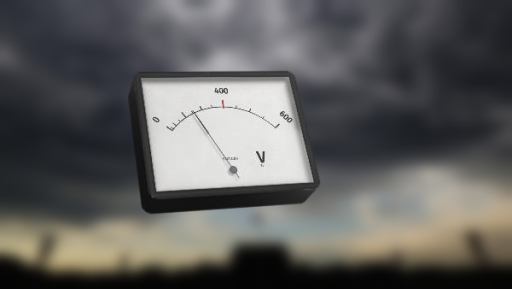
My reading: 250,V
